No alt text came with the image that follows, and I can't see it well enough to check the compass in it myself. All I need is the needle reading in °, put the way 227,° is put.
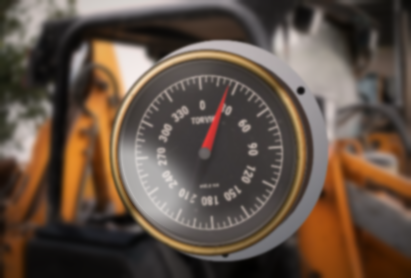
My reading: 25,°
